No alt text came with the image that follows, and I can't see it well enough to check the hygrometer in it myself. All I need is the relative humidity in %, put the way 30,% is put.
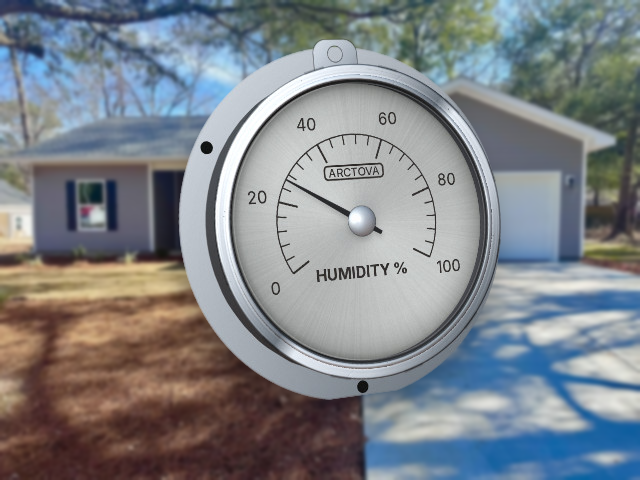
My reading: 26,%
